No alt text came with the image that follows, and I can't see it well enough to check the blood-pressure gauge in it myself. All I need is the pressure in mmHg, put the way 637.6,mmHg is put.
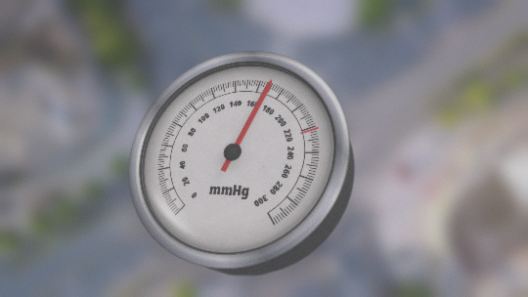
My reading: 170,mmHg
